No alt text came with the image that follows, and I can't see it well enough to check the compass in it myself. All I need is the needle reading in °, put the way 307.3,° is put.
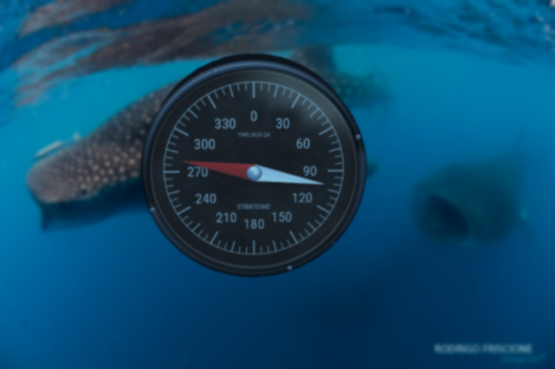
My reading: 280,°
